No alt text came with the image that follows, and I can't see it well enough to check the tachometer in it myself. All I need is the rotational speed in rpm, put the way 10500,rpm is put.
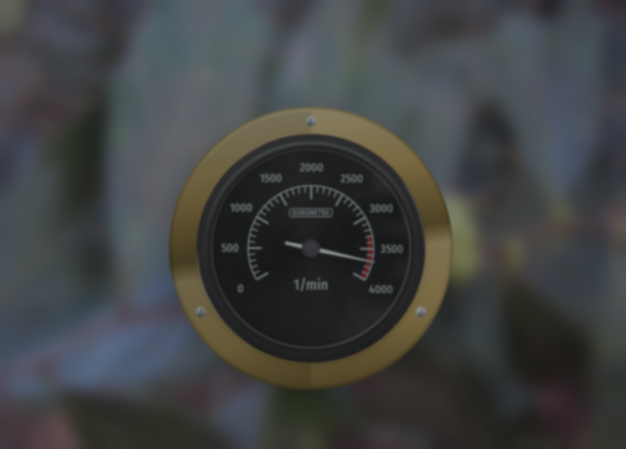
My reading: 3700,rpm
